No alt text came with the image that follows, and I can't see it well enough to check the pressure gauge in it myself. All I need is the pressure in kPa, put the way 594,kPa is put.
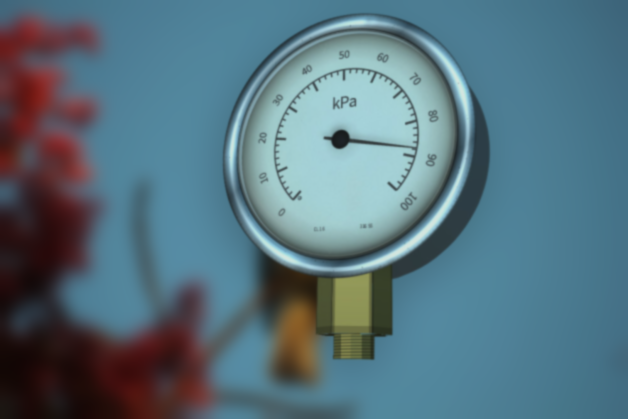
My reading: 88,kPa
